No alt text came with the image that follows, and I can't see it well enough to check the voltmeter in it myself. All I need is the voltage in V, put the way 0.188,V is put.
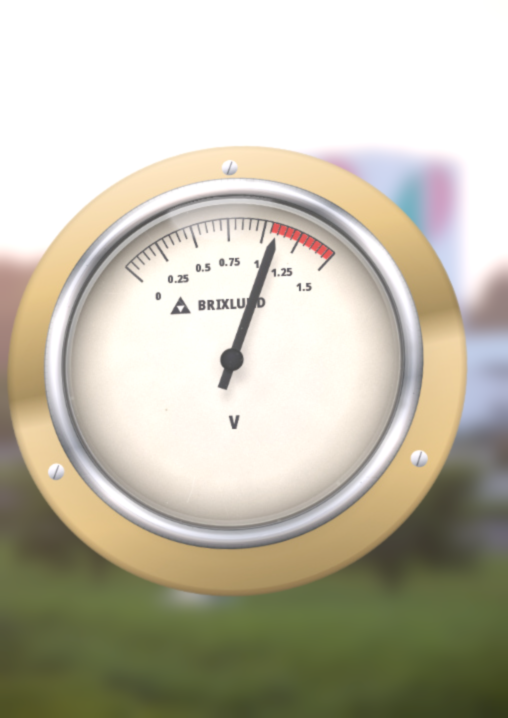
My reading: 1.1,V
